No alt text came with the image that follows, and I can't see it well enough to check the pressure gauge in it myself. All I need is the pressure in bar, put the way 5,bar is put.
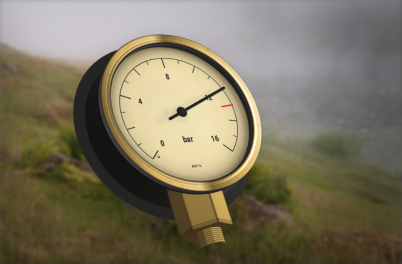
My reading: 12,bar
